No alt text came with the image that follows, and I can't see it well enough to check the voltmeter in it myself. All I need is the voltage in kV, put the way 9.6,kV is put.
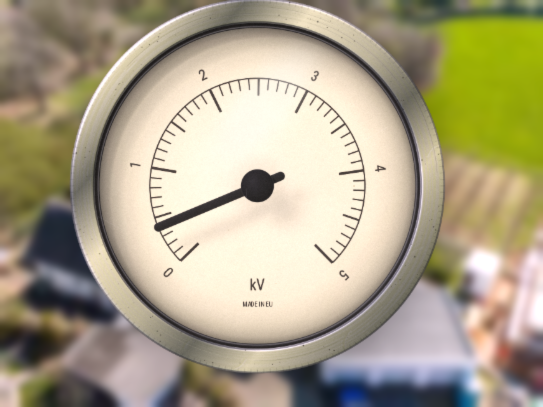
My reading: 0.4,kV
